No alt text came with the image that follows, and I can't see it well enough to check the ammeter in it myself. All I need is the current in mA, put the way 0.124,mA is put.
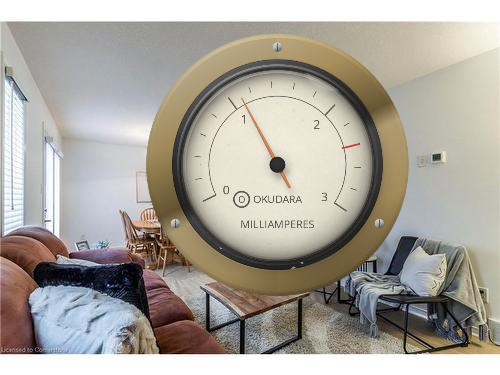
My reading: 1.1,mA
